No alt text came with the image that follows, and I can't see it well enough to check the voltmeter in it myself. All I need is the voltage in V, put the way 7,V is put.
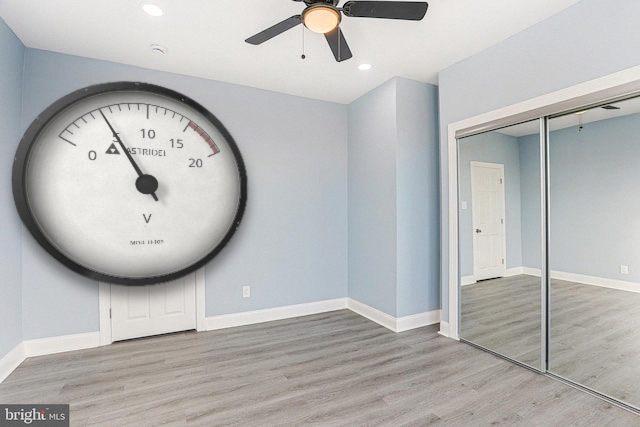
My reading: 5,V
